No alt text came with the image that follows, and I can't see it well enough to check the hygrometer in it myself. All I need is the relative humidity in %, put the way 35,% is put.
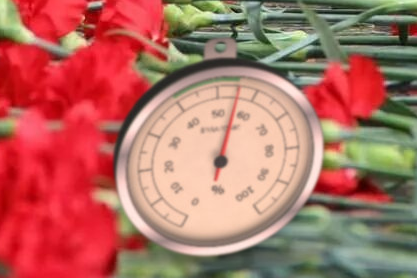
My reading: 55,%
